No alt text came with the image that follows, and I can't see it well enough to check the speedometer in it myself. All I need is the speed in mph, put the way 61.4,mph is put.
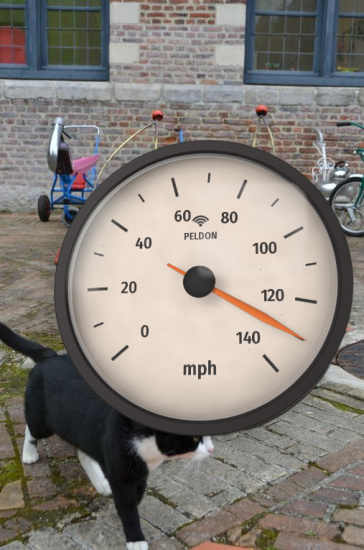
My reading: 130,mph
